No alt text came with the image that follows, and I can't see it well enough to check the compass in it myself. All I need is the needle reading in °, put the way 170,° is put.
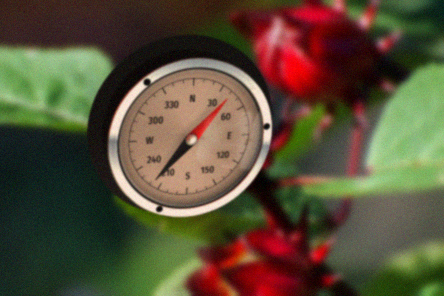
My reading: 40,°
